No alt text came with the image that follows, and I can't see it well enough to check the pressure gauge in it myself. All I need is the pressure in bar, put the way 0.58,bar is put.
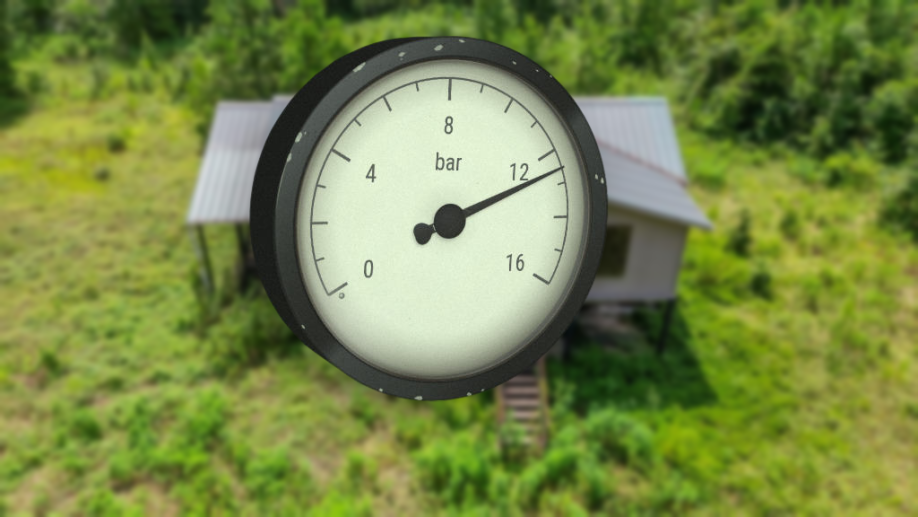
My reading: 12.5,bar
